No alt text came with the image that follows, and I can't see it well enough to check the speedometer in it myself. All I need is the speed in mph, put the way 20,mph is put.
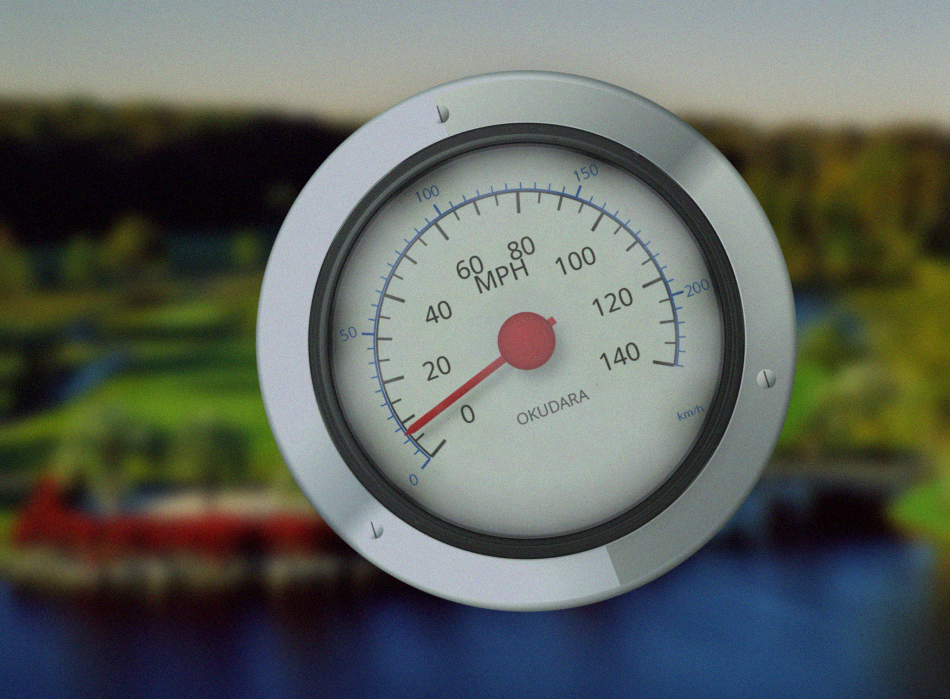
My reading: 7.5,mph
